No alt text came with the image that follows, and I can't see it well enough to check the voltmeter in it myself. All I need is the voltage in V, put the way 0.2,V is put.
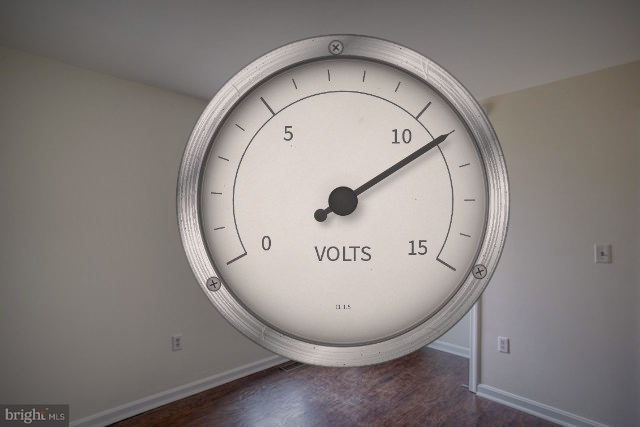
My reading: 11,V
